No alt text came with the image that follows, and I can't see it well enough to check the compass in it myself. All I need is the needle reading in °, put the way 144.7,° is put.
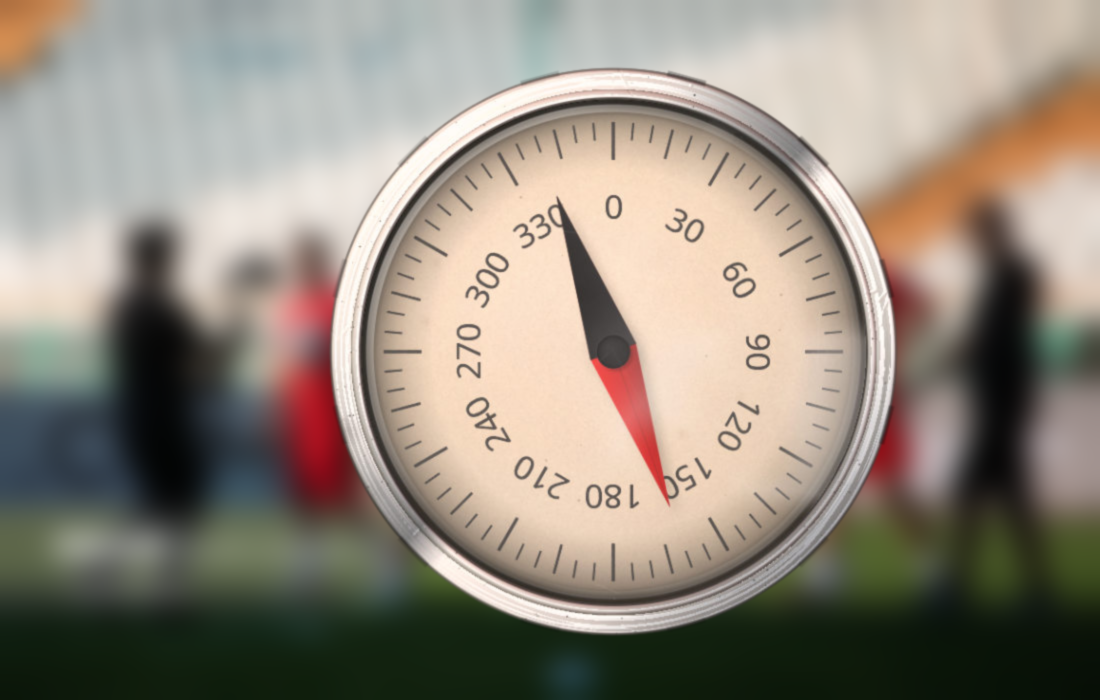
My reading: 160,°
